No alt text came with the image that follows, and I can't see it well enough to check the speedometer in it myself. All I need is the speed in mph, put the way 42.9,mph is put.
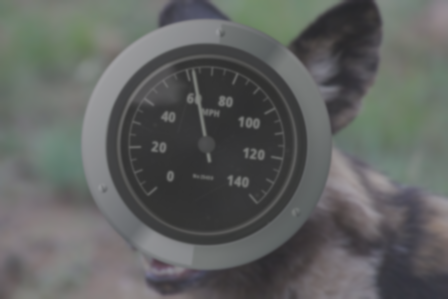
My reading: 62.5,mph
